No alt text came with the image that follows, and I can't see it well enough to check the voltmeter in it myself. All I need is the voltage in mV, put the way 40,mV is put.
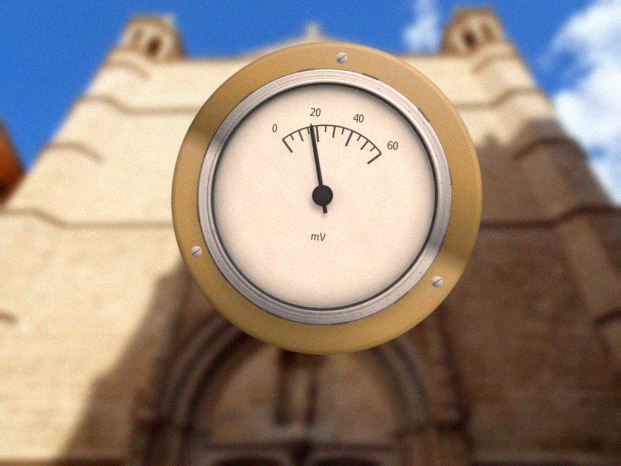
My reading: 17.5,mV
